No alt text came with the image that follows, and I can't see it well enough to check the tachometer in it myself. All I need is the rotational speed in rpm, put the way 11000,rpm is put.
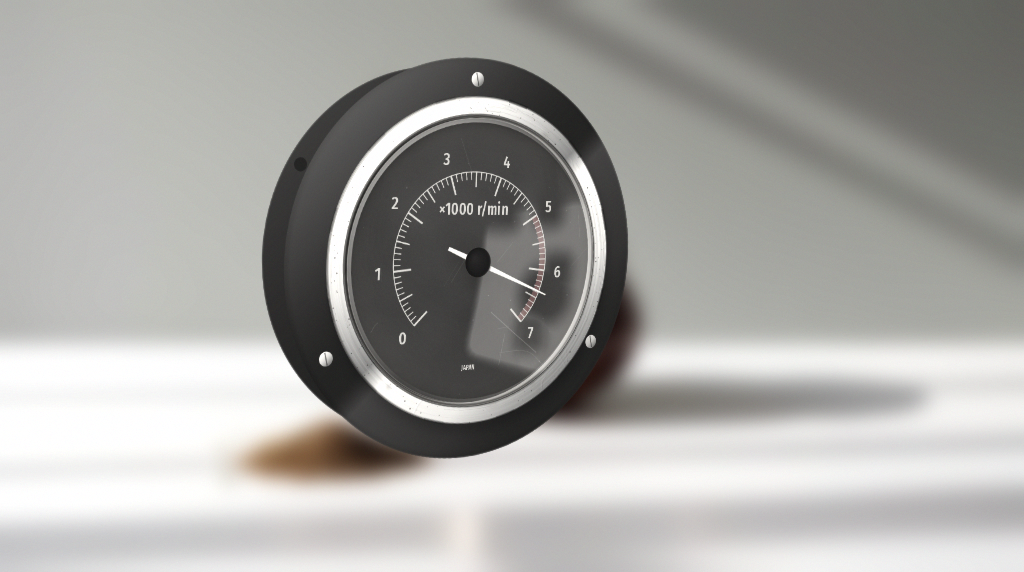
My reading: 6400,rpm
